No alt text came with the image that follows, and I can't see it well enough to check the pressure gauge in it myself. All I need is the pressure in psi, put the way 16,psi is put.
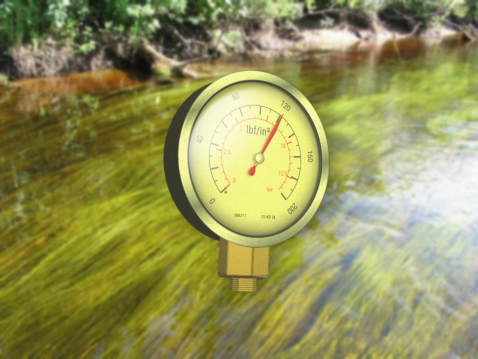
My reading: 120,psi
